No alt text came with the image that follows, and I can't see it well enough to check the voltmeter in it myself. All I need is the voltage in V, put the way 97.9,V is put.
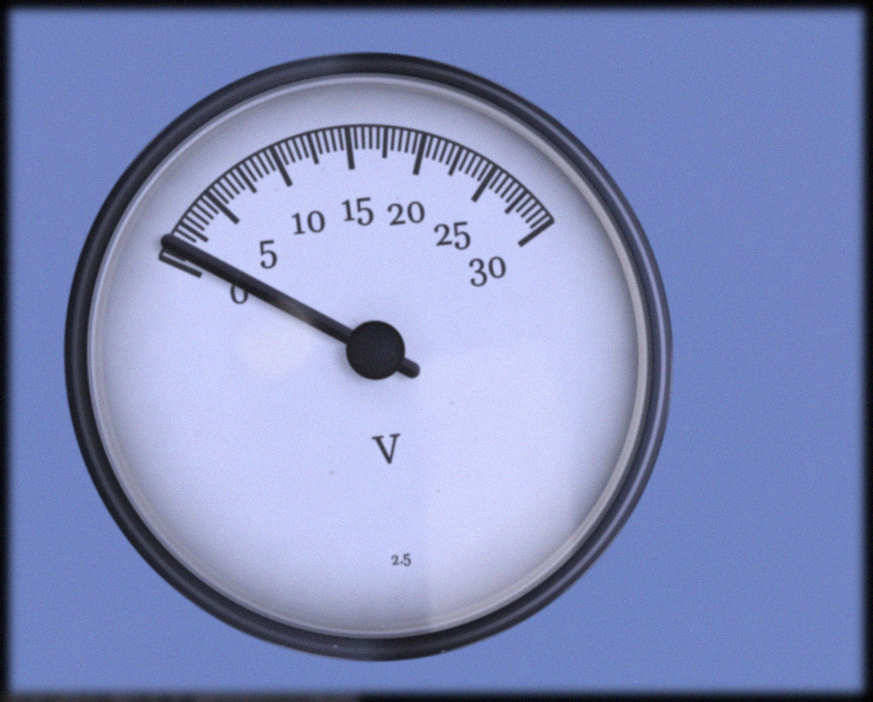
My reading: 1,V
